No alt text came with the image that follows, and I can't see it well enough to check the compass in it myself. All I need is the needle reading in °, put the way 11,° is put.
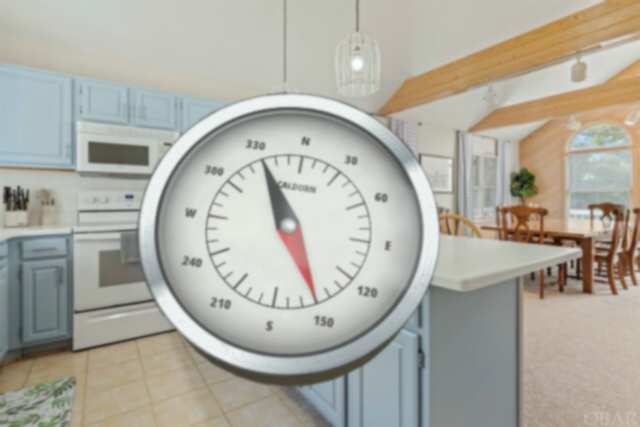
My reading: 150,°
